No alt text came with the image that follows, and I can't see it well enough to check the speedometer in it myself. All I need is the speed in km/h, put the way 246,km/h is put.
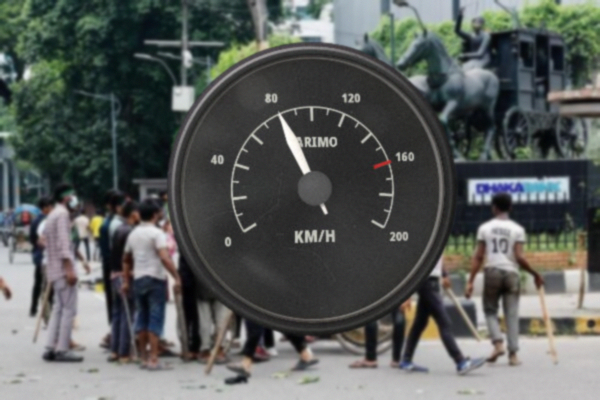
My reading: 80,km/h
